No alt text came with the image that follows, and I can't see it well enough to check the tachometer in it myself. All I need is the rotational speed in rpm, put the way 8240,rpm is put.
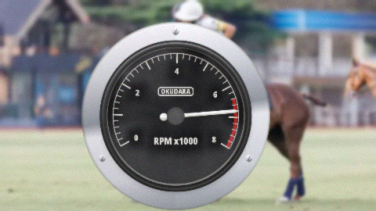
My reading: 6800,rpm
